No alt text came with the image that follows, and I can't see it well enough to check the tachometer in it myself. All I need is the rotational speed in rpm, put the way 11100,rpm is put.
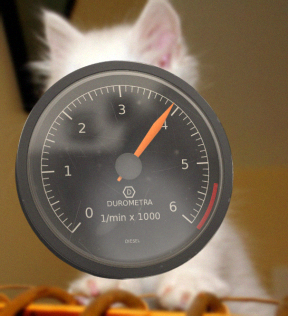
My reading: 3900,rpm
